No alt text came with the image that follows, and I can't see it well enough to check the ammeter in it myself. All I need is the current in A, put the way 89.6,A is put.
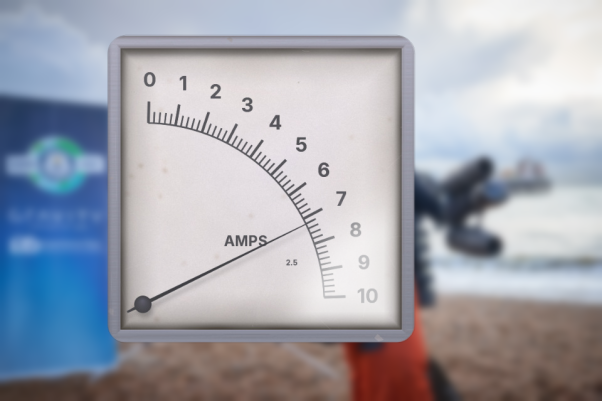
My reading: 7.2,A
